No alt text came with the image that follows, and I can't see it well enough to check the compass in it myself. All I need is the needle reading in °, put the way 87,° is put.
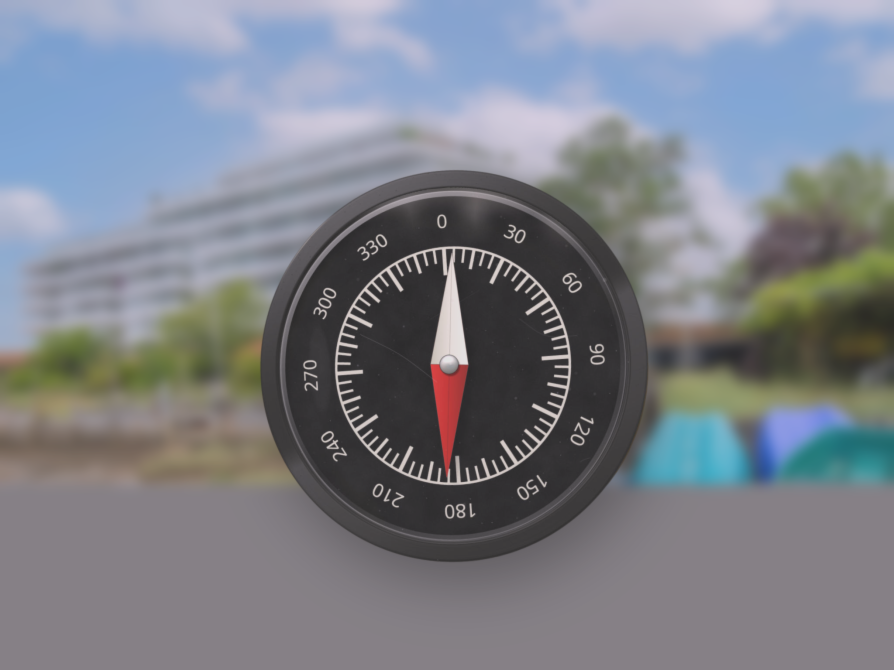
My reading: 185,°
